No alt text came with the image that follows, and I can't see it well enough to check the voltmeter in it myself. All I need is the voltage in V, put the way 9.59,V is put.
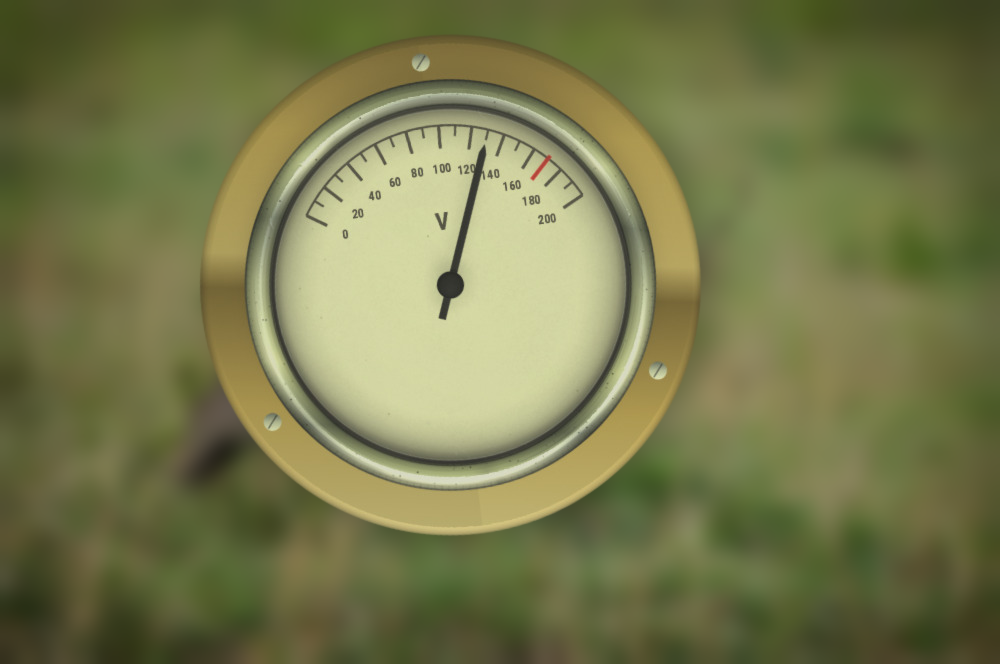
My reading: 130,V
